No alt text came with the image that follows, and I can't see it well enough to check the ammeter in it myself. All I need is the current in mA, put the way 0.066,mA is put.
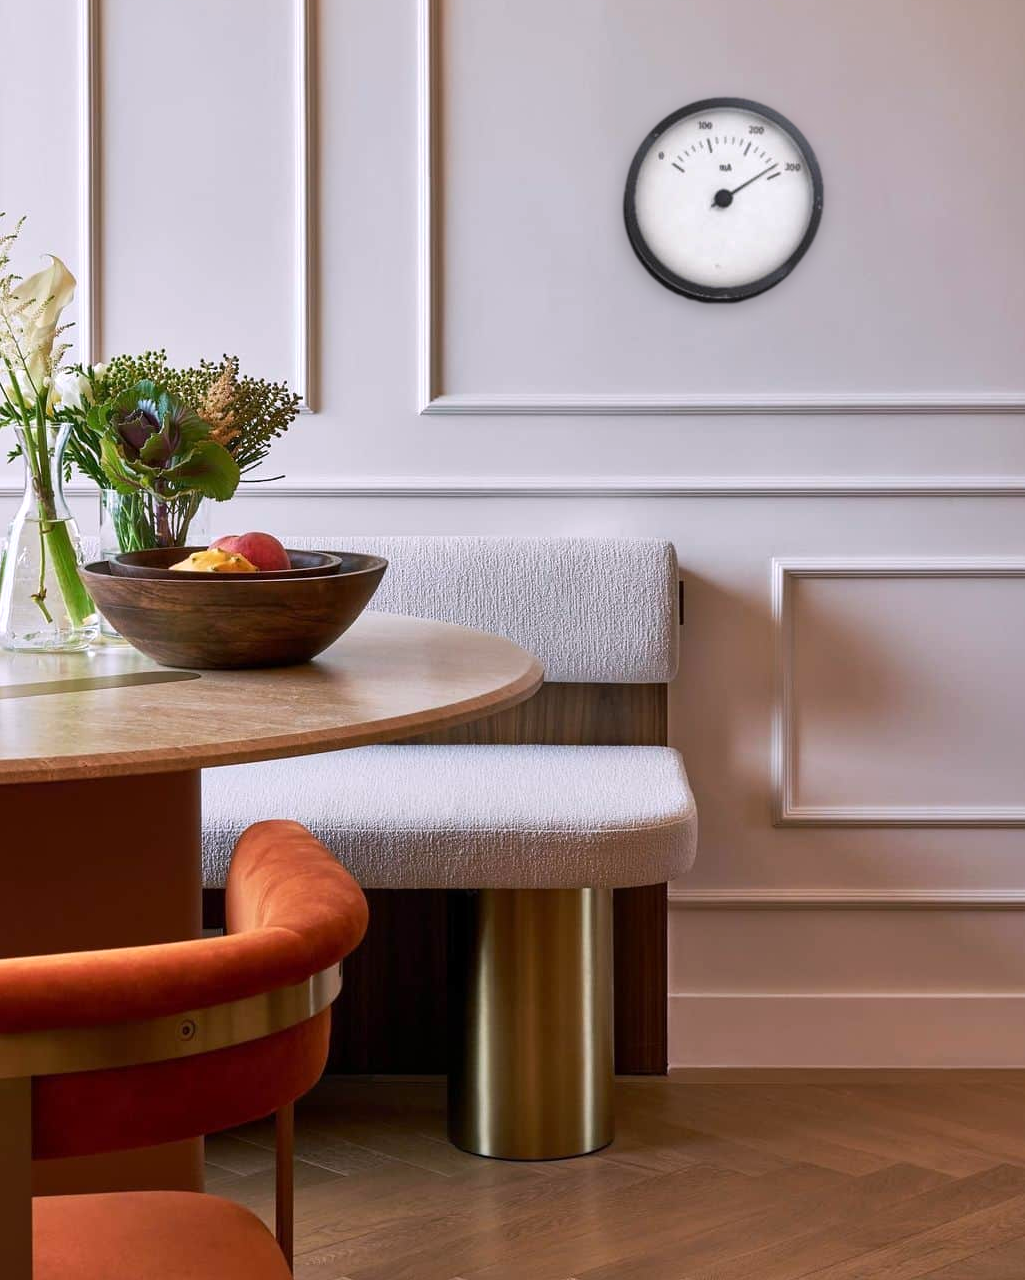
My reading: 280,mA
